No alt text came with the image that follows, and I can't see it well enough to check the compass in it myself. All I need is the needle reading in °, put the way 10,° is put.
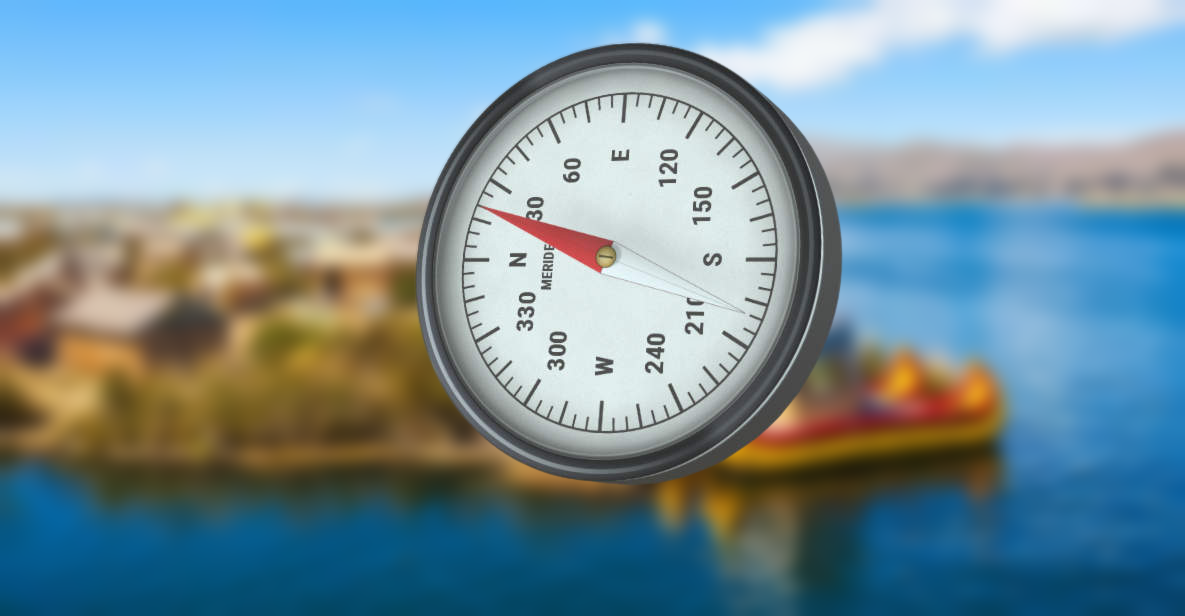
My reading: 20,°
